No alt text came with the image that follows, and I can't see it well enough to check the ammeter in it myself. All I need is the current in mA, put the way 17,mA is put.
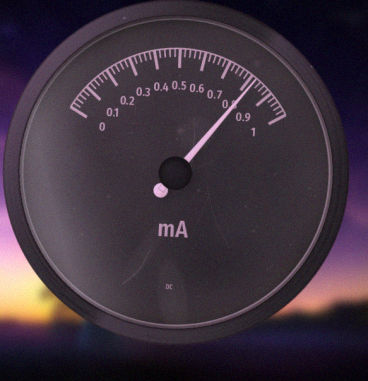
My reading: 0.82,mA
